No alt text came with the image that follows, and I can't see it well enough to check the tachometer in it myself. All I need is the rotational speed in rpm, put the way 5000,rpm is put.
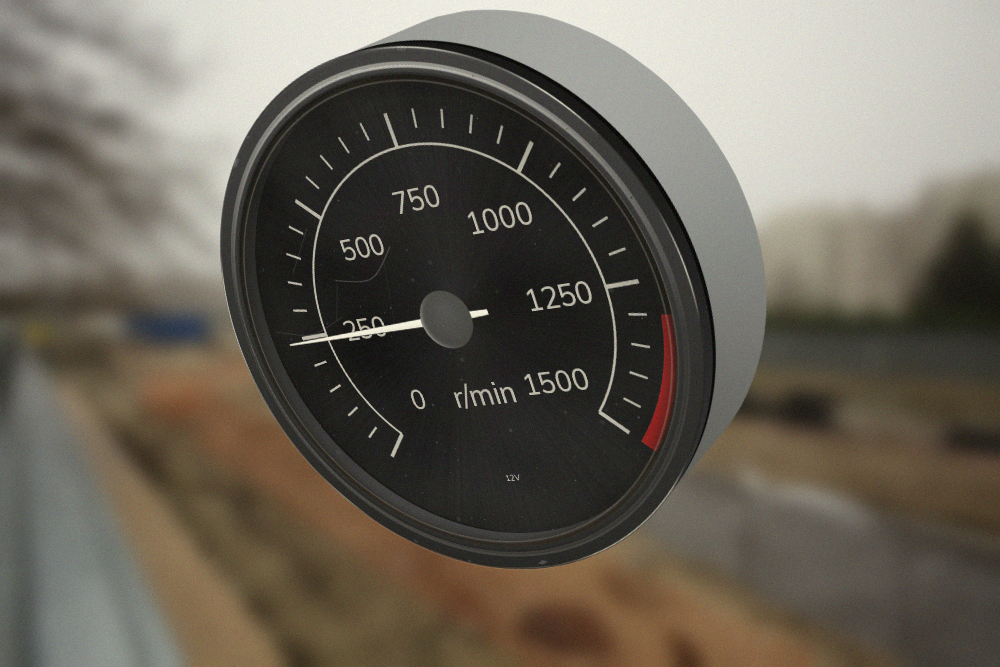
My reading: 250,rpm
